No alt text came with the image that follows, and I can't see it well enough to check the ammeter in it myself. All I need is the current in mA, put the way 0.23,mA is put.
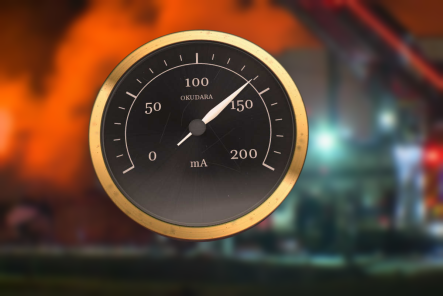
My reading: 140,mA
